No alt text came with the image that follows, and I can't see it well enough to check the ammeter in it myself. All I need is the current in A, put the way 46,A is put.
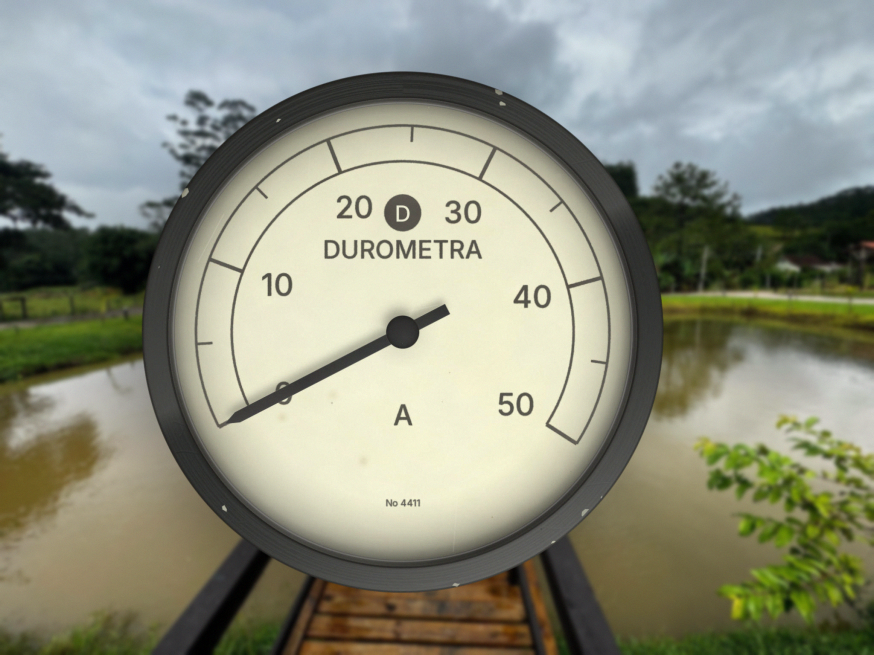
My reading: 0,A
